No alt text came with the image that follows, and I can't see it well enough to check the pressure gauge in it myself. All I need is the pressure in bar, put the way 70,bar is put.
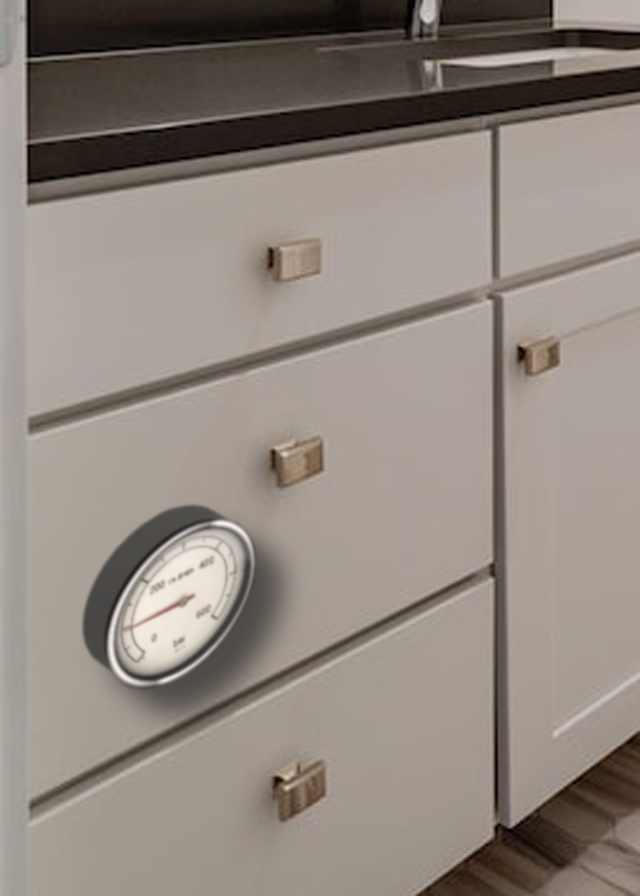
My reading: 100,bar
